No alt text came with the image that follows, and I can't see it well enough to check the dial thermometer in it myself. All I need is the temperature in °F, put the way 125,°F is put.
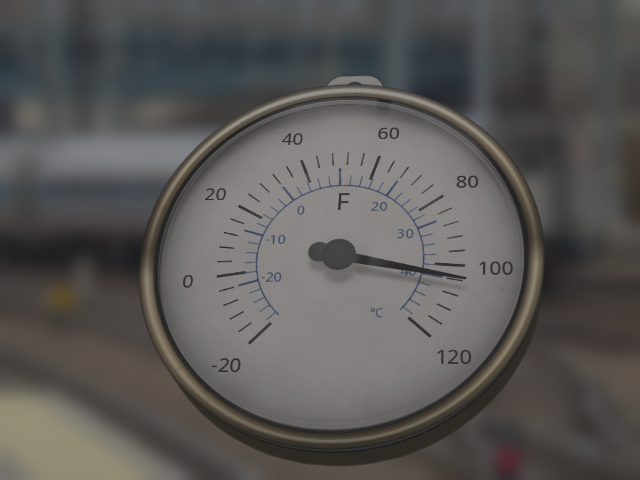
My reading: 104,°F
